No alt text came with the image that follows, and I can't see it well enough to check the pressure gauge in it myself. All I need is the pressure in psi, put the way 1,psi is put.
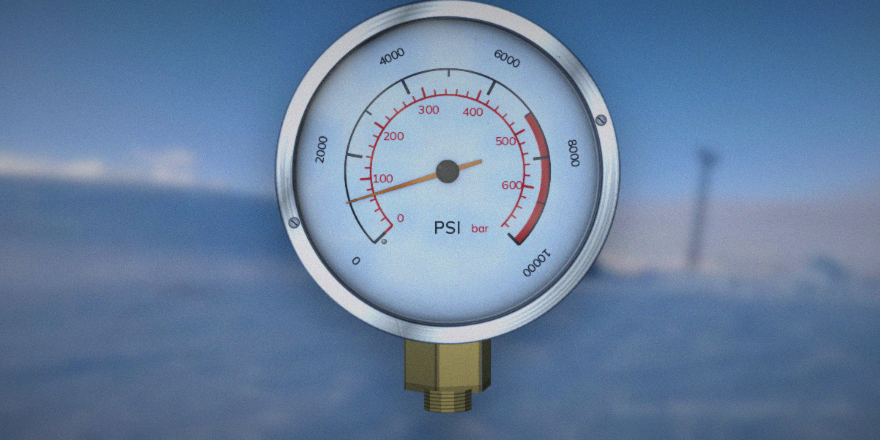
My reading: 1000,psi
